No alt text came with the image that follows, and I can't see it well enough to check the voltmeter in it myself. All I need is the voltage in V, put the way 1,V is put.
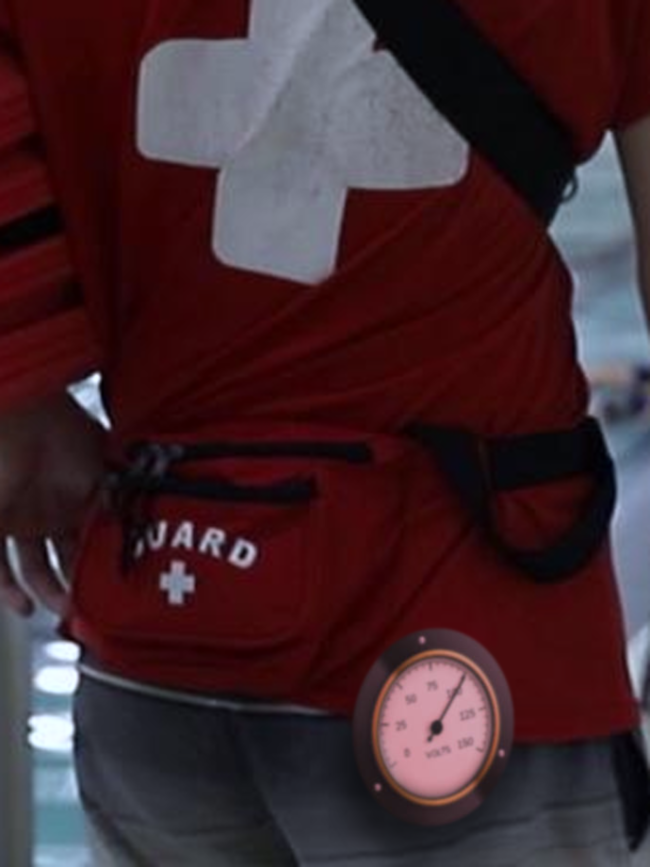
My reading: 100,V
